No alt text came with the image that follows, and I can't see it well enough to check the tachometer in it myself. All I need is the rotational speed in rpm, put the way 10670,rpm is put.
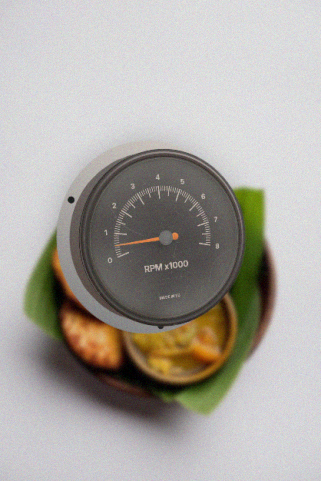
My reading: 500,rpm
